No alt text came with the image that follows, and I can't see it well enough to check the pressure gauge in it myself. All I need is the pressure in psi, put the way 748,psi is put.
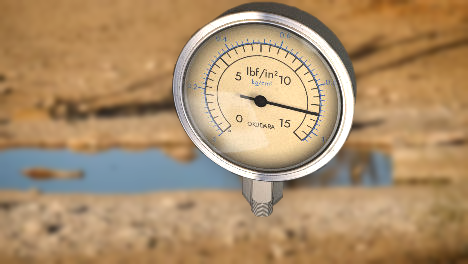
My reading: 13,psi
